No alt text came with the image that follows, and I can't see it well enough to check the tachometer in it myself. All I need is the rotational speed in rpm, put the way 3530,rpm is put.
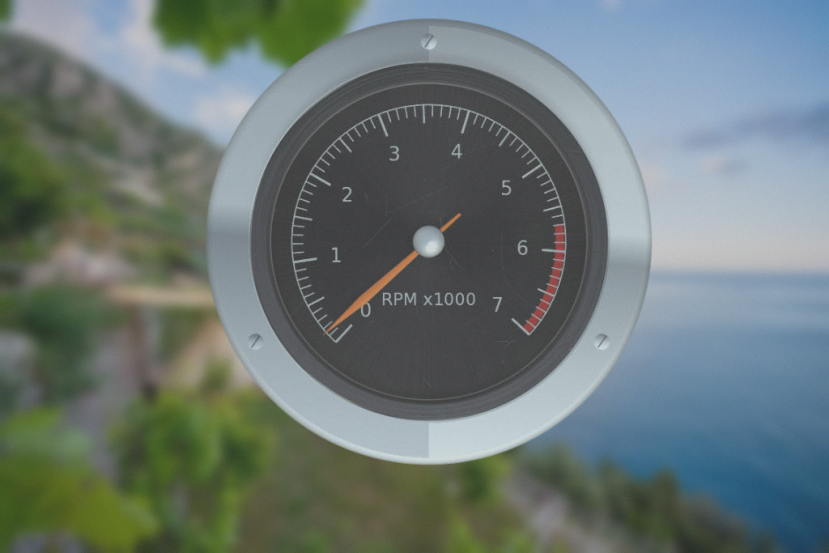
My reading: 150,rpm
